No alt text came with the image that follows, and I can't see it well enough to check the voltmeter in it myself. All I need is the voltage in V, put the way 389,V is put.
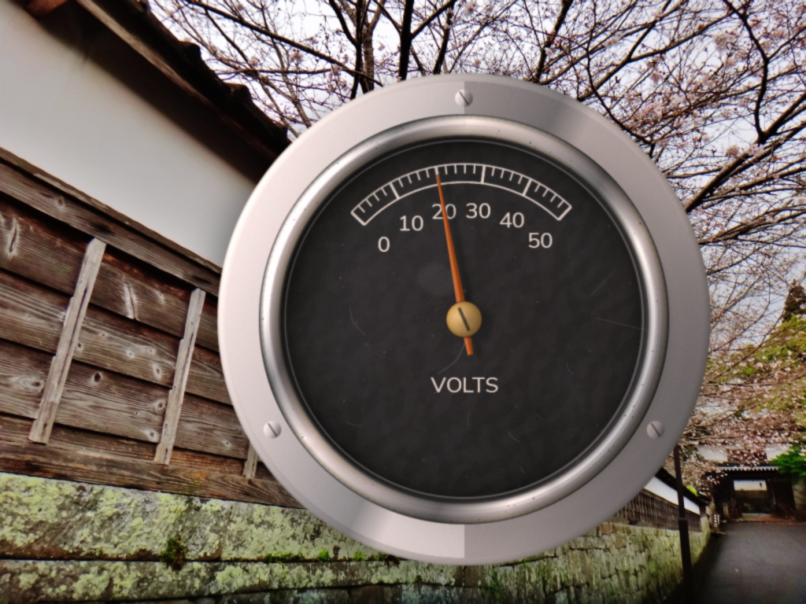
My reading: 20,V
